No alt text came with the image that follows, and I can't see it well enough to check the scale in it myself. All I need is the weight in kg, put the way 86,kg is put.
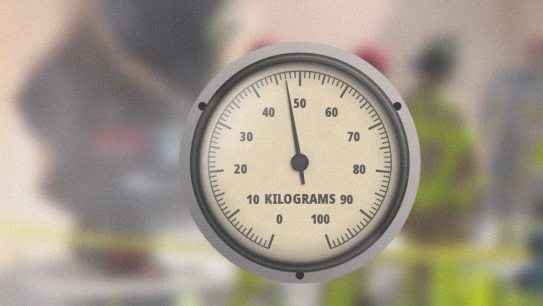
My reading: 47,kg
